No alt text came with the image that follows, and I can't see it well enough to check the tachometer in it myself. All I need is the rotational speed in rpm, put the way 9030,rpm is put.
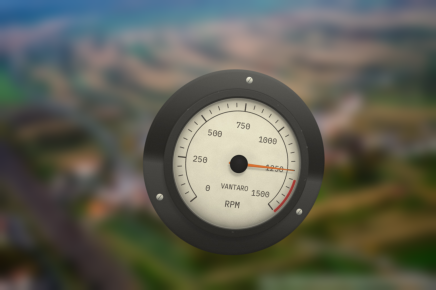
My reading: 1250,rpm
